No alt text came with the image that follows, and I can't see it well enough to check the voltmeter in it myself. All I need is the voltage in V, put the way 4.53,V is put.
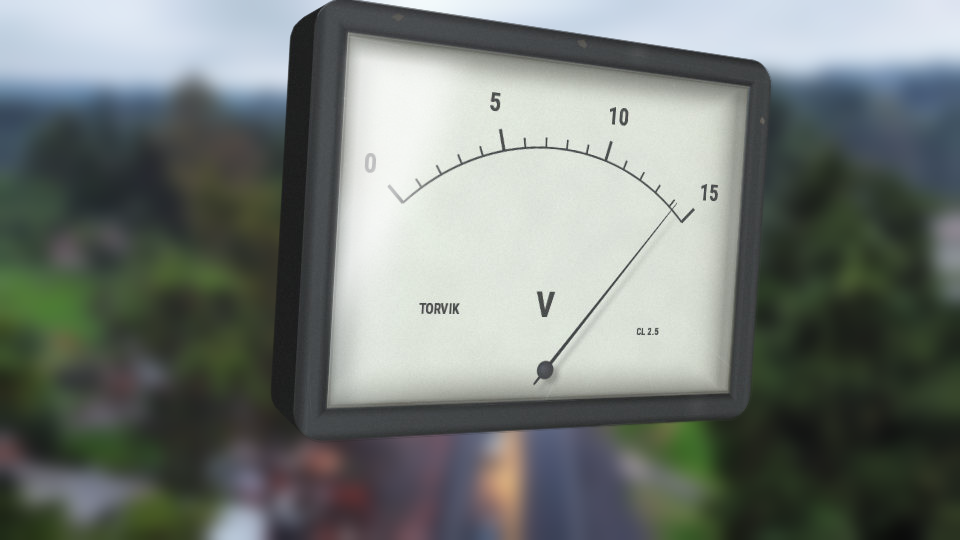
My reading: 14,V
